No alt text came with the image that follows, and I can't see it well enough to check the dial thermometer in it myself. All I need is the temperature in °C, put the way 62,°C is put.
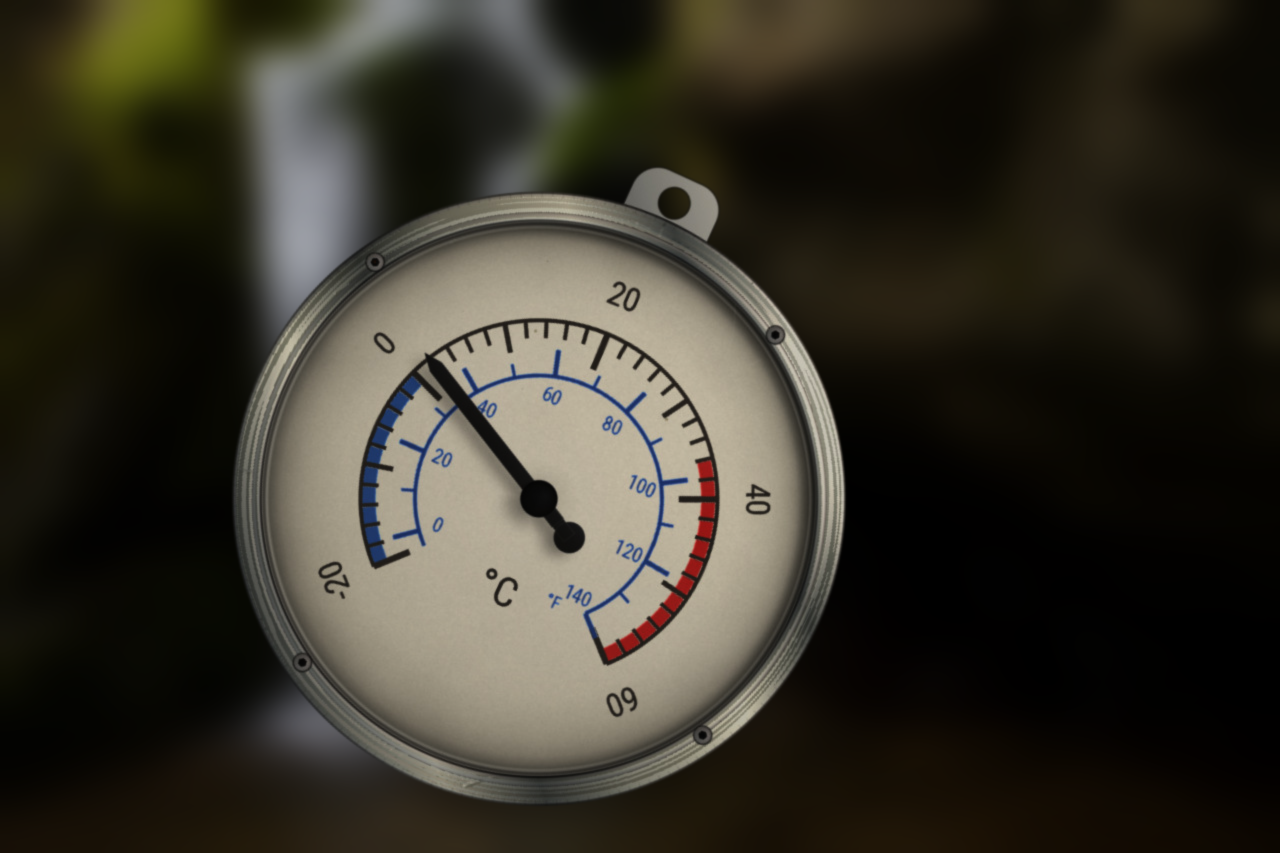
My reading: 2,°C
